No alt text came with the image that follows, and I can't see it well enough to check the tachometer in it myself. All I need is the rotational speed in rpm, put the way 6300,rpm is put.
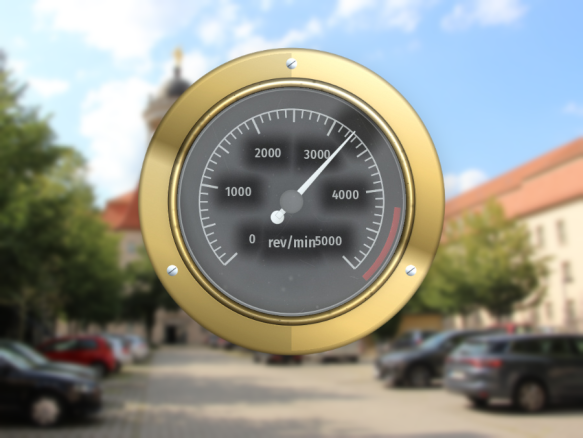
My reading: 3250,rpm
